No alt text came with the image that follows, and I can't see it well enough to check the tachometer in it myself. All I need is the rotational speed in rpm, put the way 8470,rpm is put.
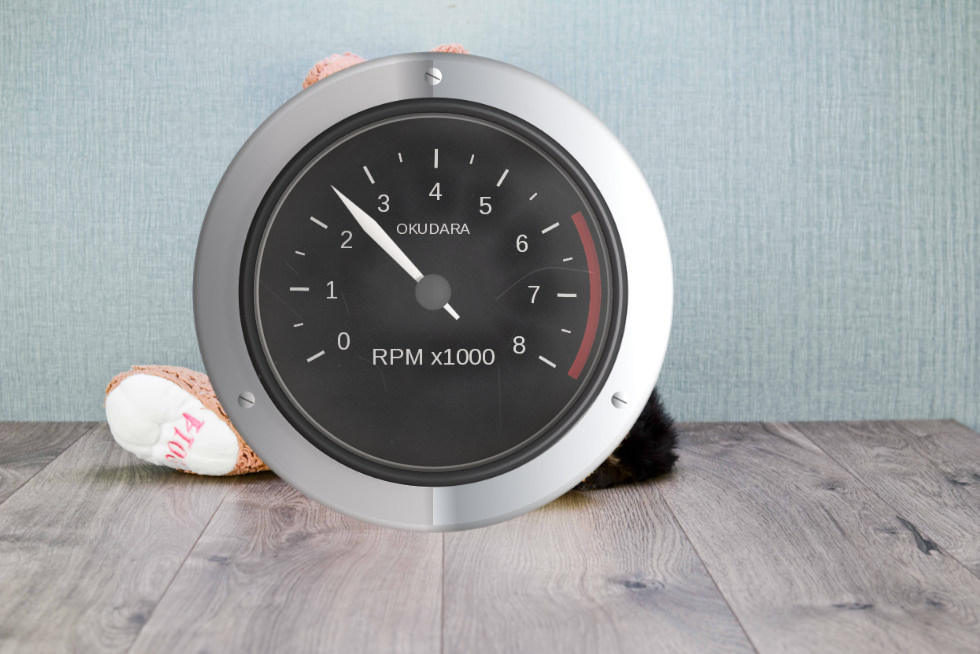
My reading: 2500,rpm
